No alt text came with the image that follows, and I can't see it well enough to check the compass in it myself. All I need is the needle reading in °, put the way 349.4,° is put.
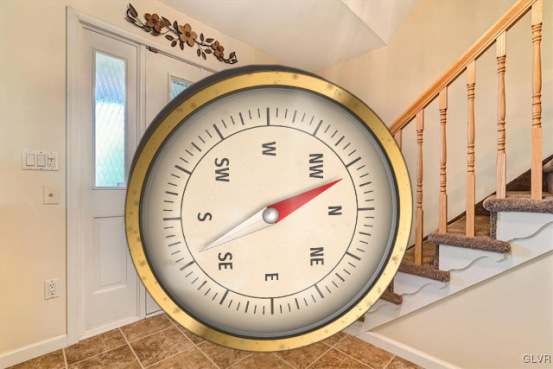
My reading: 335,°
